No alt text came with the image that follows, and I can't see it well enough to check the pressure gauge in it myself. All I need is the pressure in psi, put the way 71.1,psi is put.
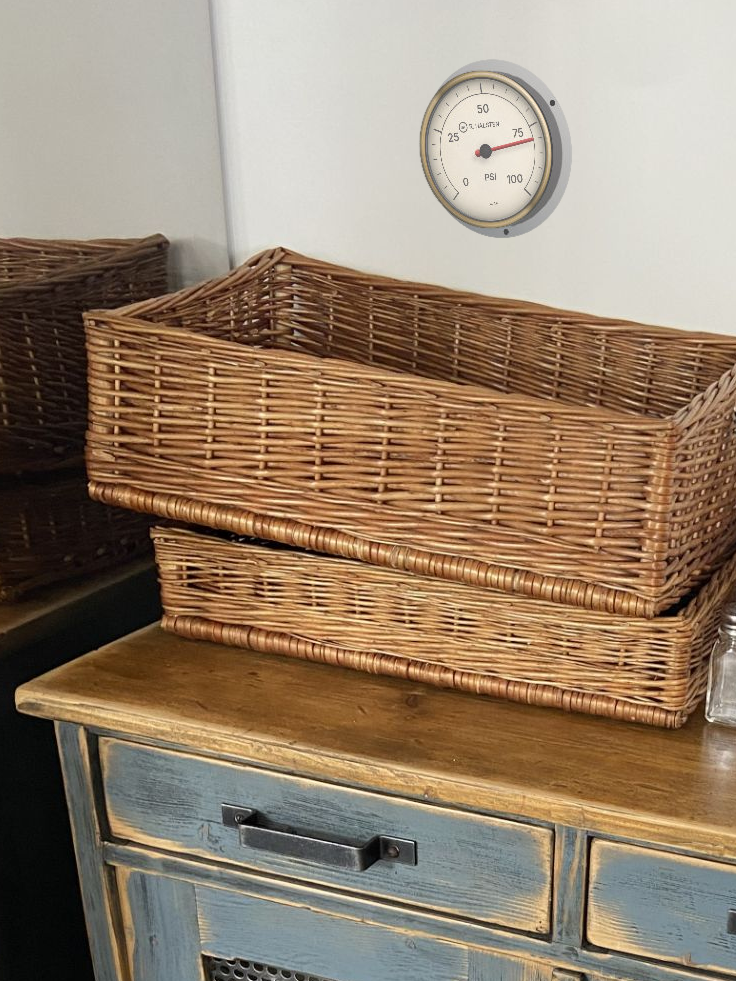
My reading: 80,psi
